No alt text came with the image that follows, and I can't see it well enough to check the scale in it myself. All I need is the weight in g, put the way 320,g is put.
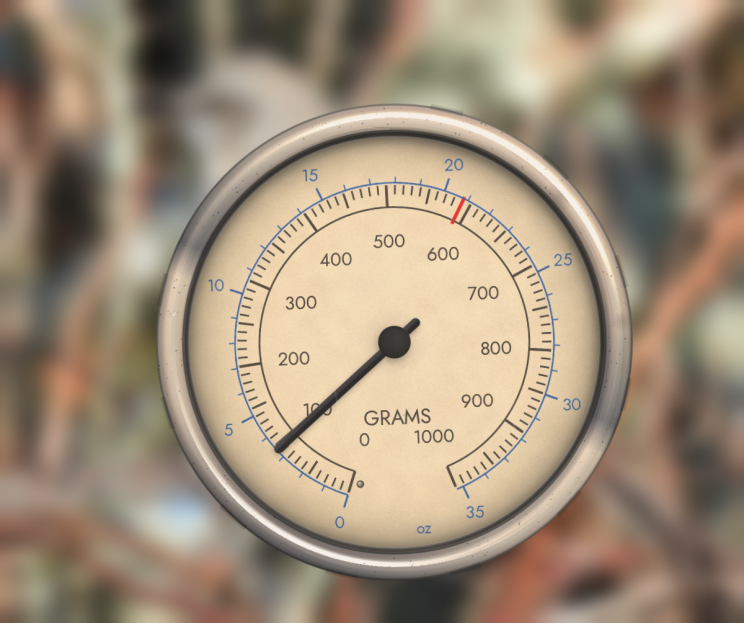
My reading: 95,g
